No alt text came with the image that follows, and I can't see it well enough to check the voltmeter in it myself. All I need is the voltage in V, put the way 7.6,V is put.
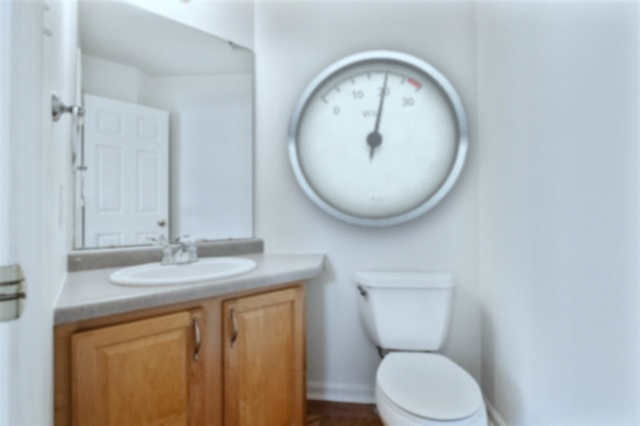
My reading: 20,V
